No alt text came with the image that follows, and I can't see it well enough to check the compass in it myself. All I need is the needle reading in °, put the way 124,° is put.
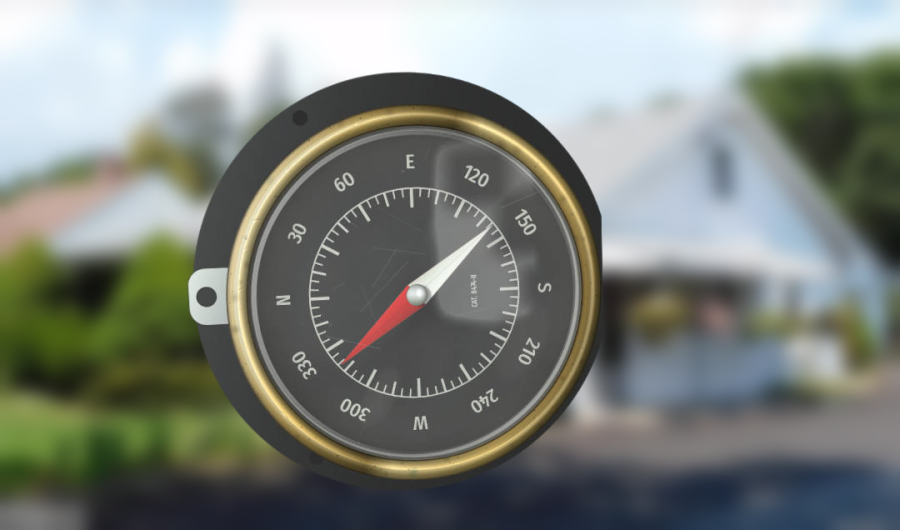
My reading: 320,°
